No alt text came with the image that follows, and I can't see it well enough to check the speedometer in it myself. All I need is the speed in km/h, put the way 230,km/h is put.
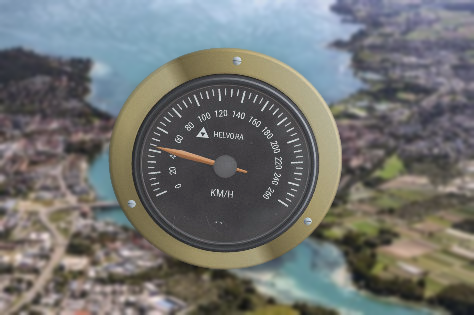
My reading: 45,km/h
